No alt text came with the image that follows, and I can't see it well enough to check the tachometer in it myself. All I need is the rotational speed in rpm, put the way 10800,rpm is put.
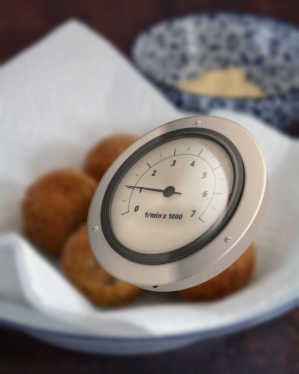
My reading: 1000,rpm
